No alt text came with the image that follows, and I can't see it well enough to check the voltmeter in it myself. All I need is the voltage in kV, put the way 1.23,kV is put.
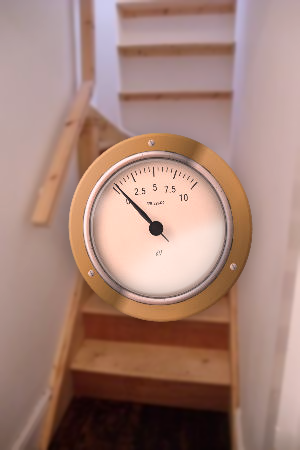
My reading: 0.5,kV
